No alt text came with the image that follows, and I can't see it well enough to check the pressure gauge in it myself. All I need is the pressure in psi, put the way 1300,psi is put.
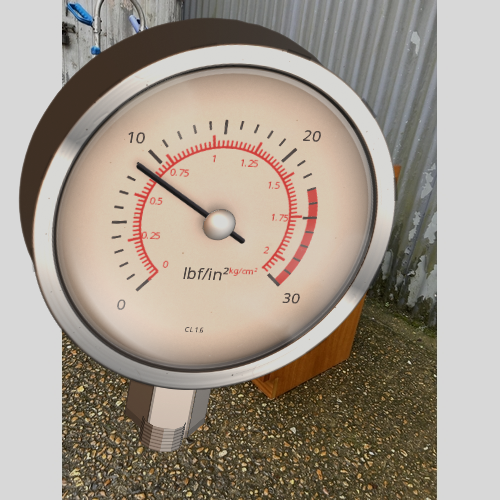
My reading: 9,psi
